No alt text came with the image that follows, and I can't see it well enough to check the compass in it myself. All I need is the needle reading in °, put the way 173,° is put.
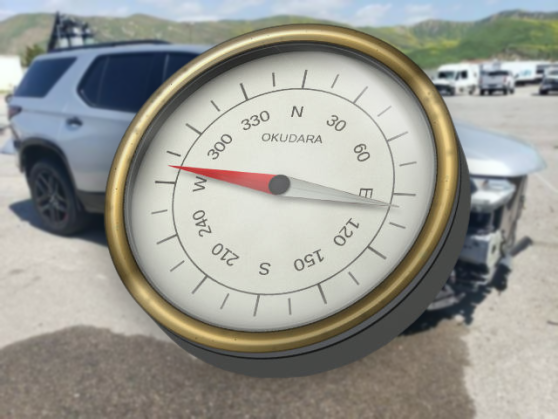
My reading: 277.5,°
